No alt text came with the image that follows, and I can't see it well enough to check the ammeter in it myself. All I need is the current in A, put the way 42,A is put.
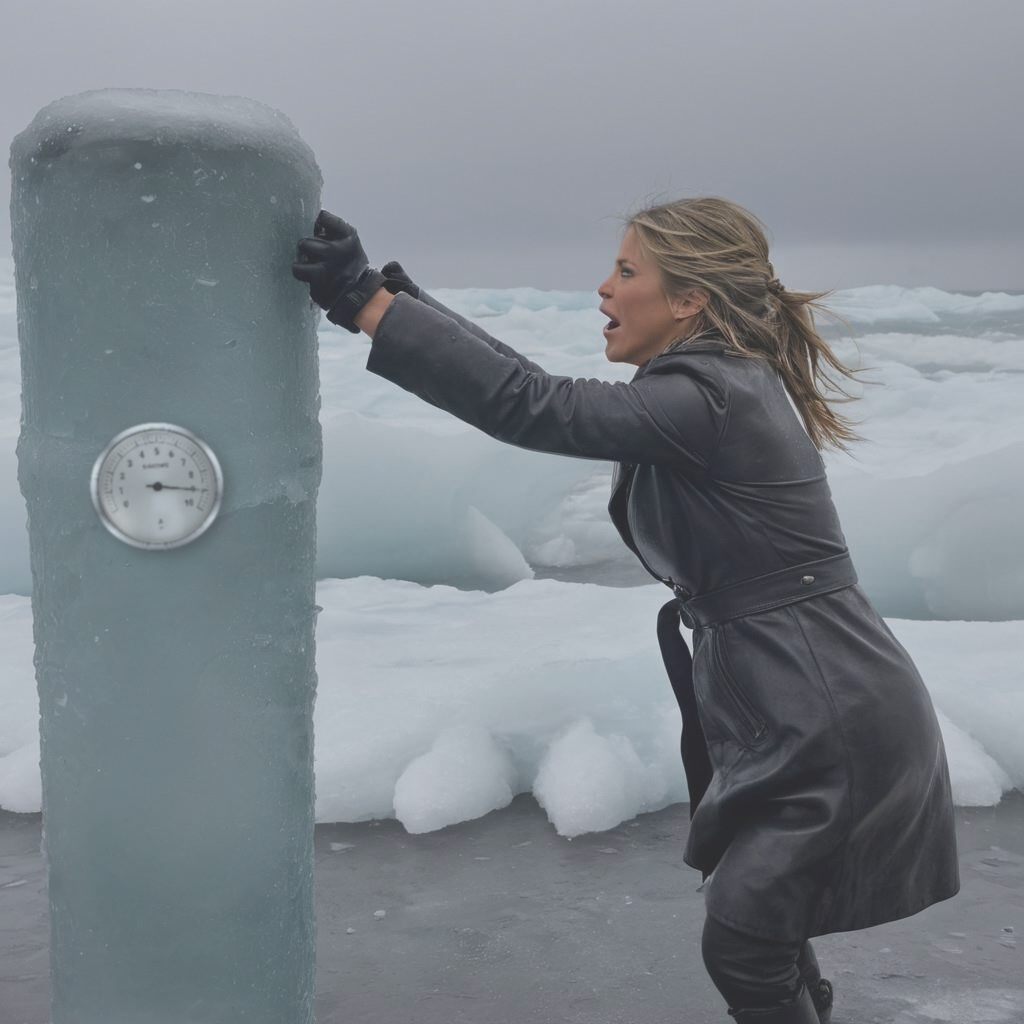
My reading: 9,A
